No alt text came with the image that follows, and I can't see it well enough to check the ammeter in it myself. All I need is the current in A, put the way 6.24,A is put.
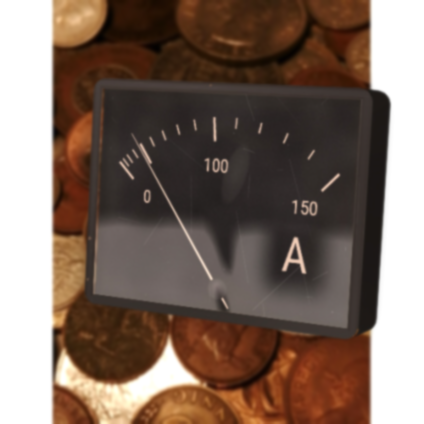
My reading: 50,A
